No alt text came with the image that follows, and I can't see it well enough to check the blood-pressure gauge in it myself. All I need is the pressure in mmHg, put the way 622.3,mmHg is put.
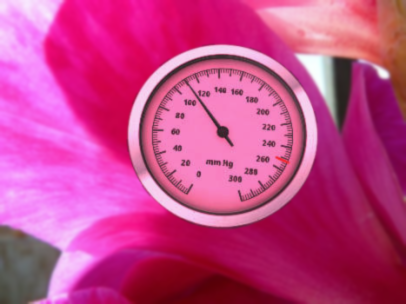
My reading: 110,mmHg
